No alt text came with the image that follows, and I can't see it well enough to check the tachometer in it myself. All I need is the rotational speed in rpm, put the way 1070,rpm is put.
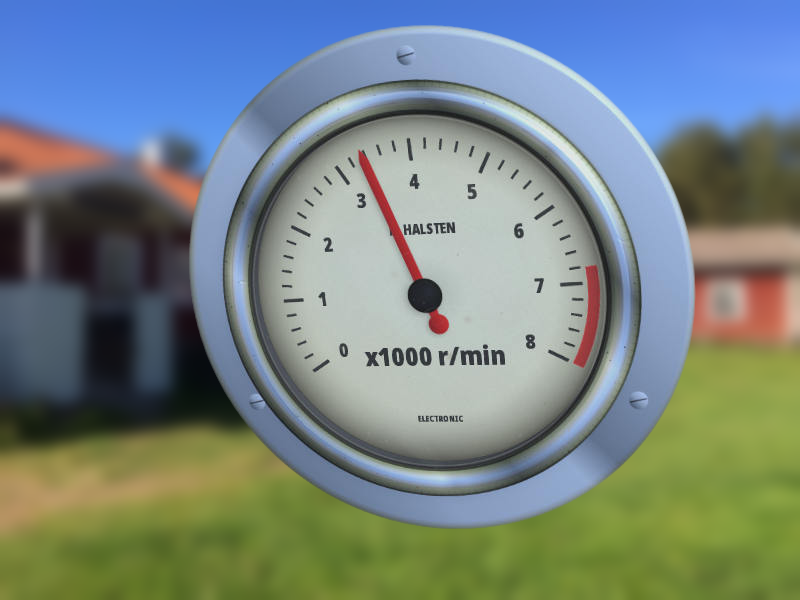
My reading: 3400,rpm
